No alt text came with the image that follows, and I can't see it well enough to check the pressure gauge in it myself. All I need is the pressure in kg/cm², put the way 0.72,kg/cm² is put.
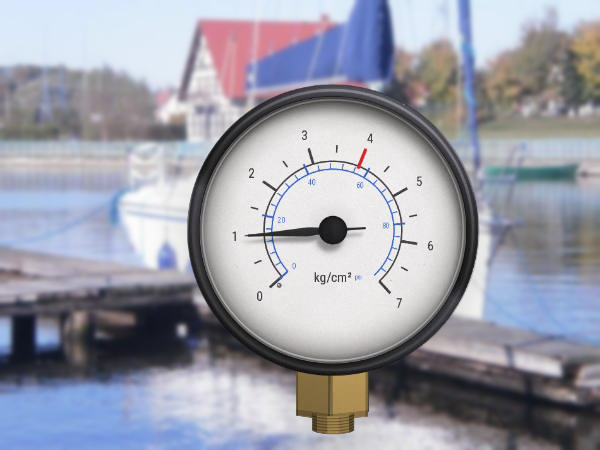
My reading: 1,kg/cm²
